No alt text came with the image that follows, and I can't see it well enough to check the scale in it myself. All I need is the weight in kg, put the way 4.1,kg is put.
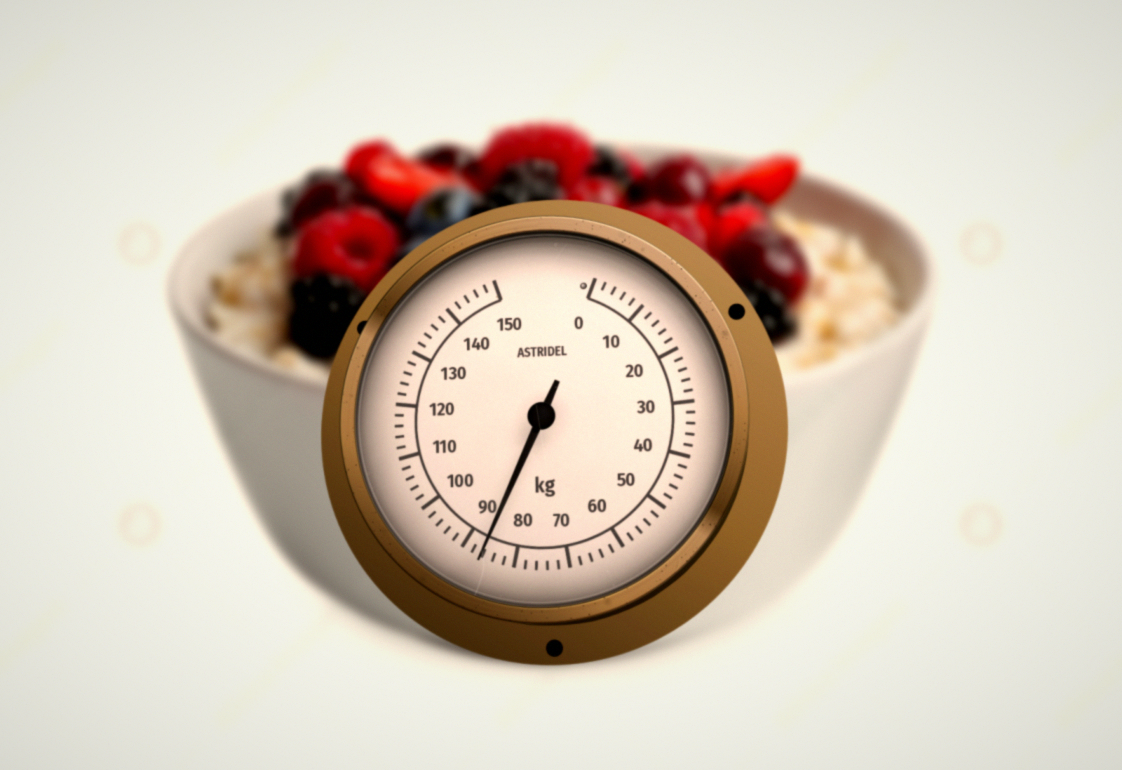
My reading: 86,kg
